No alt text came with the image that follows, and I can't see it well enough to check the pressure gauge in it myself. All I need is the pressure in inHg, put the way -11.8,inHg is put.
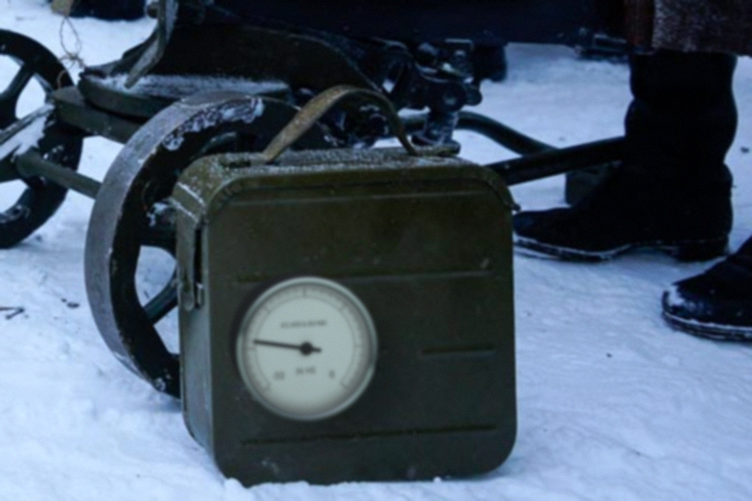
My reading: -24,inHg
